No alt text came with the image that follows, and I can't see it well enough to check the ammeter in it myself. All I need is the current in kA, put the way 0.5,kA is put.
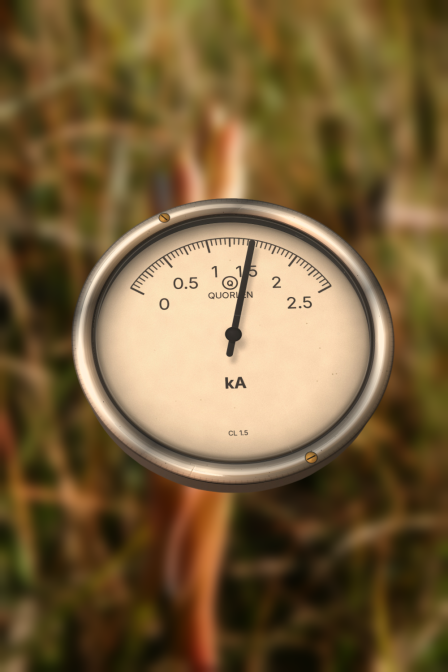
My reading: 1.5,kA
